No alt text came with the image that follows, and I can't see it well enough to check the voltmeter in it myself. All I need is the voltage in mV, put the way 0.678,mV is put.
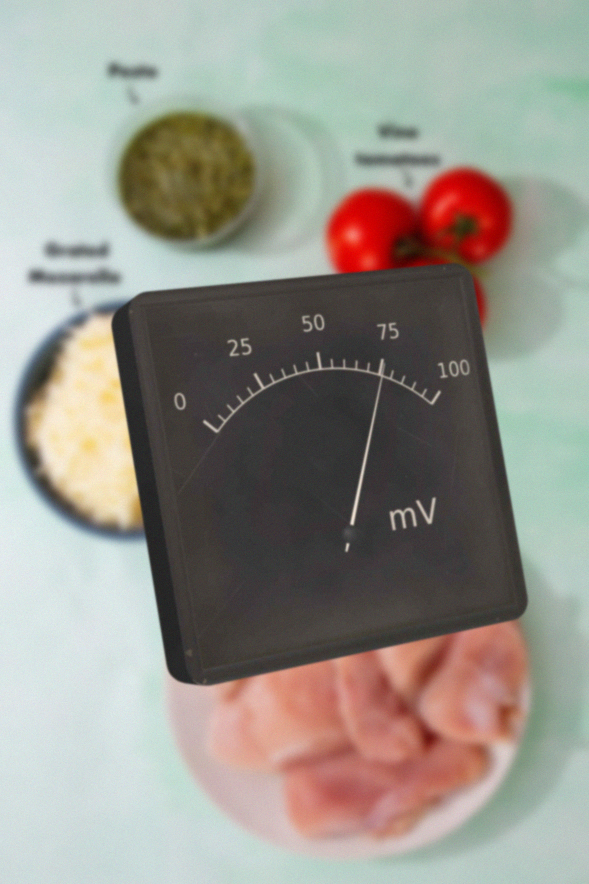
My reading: 75,mV
